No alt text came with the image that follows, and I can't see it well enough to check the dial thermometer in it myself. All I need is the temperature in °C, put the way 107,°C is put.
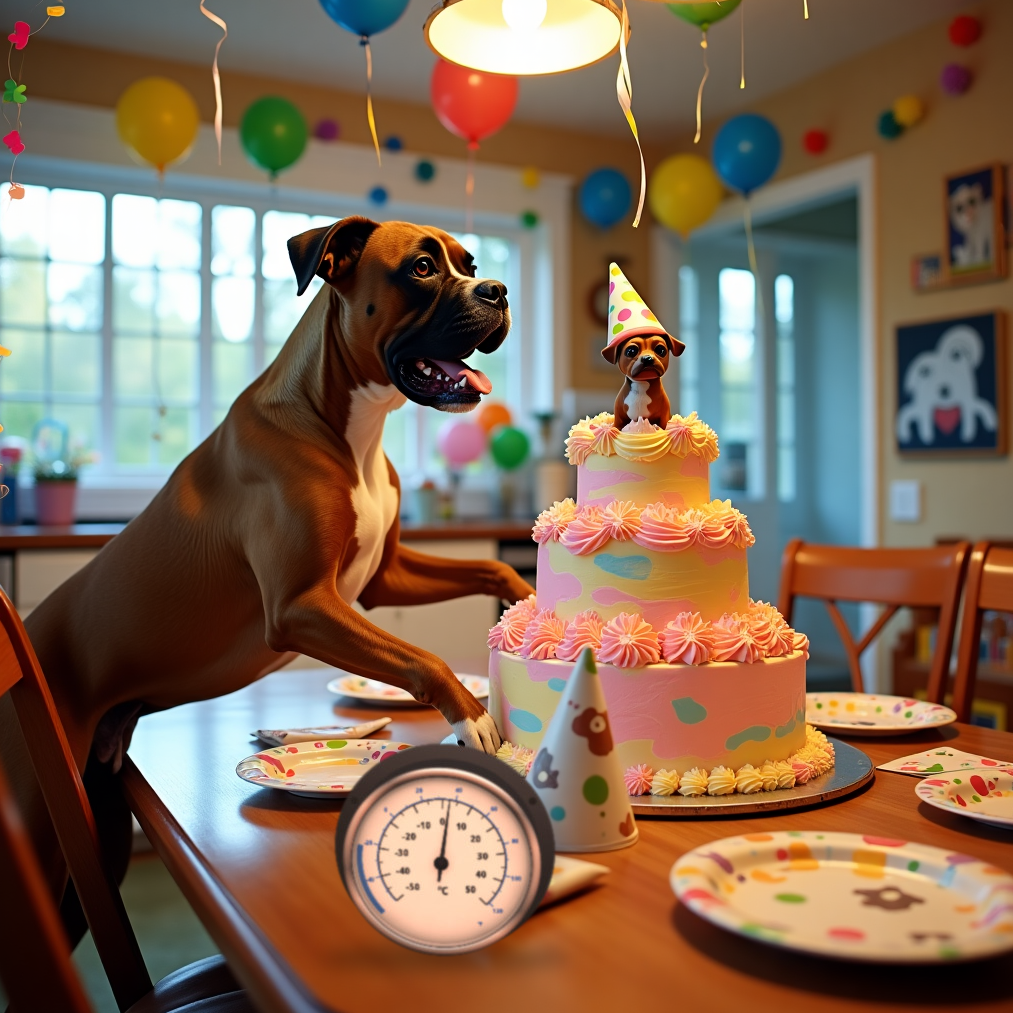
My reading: 2.5,°C
